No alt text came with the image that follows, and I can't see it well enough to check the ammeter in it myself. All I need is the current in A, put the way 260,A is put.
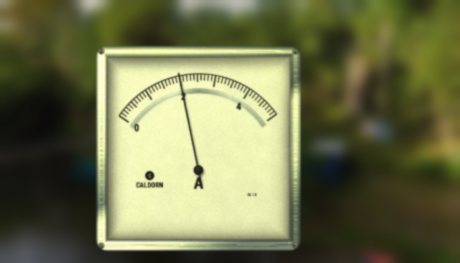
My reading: 2,A
